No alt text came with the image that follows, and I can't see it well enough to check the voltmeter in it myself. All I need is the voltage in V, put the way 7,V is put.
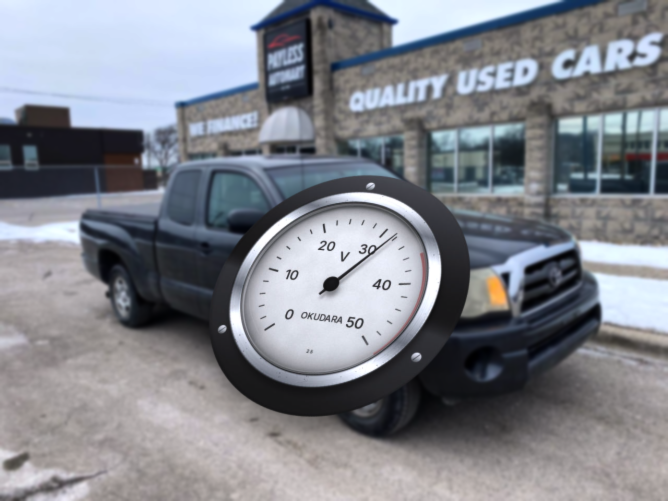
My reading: 32,V
